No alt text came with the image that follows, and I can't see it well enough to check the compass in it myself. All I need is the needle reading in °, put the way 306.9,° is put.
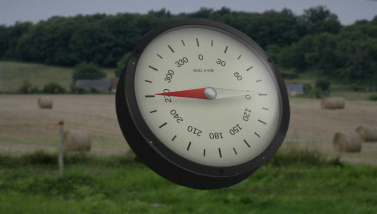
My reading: 270,°
